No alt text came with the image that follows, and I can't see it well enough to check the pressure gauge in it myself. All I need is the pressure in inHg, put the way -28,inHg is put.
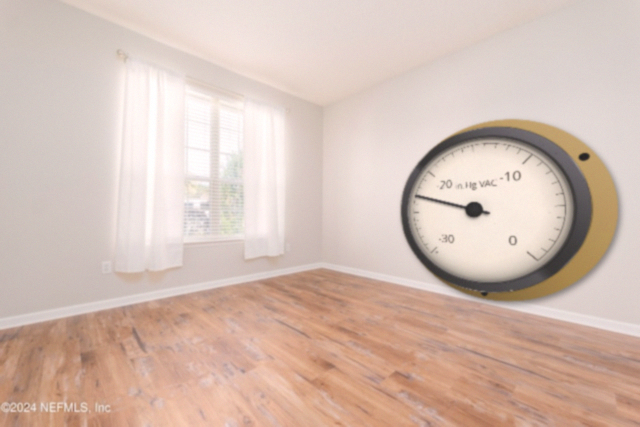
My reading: -23,inHg
